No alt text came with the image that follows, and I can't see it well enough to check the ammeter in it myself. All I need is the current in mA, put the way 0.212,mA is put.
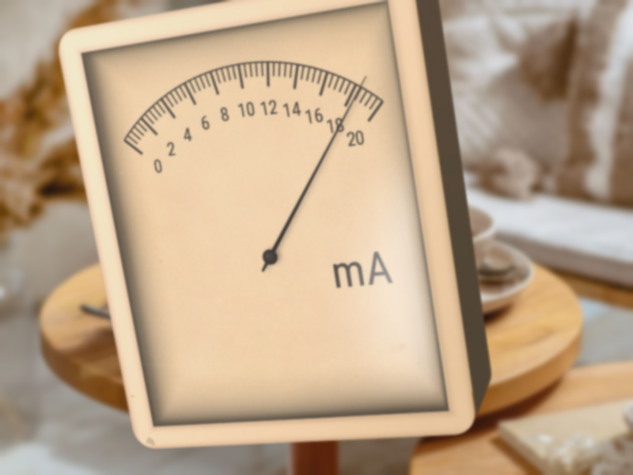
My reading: 18.4,mA
